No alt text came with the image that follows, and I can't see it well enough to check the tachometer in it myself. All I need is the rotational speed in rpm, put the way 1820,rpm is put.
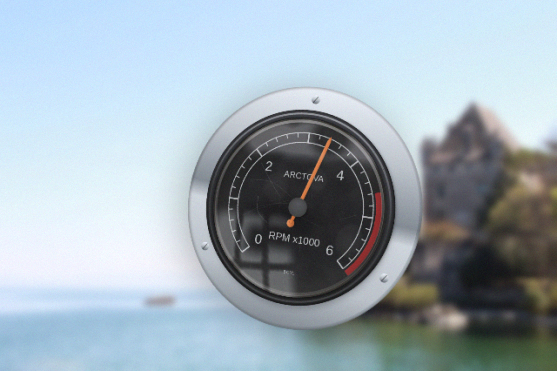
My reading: 3400,rpm
